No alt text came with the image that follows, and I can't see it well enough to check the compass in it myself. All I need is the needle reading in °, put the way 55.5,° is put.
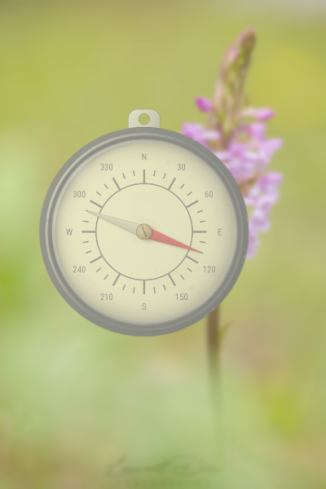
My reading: 110,°
